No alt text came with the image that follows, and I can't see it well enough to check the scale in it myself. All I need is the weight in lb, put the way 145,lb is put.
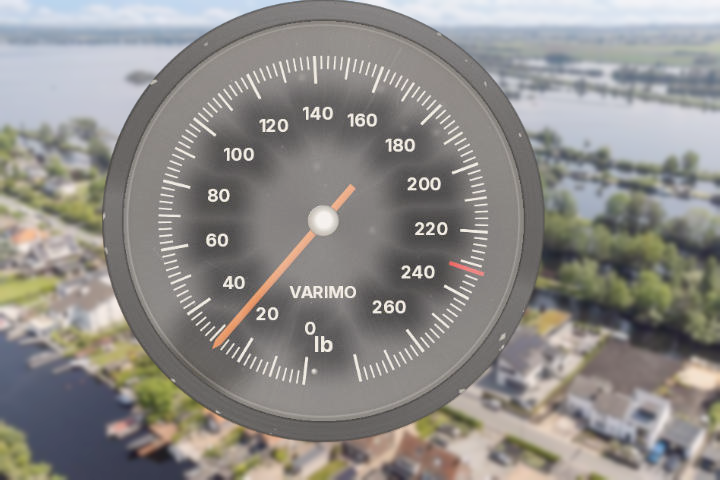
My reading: 28,lb
